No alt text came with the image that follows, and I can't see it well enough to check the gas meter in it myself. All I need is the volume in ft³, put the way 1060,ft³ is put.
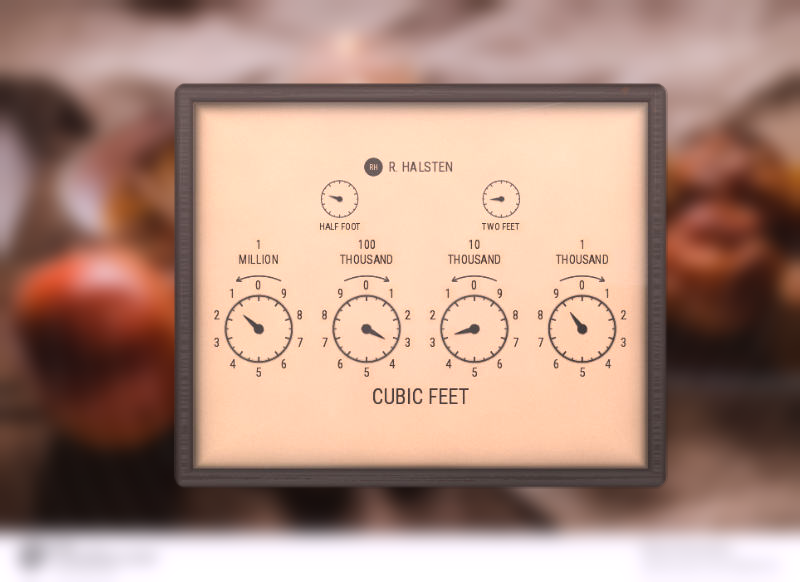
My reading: 132900,ft³
